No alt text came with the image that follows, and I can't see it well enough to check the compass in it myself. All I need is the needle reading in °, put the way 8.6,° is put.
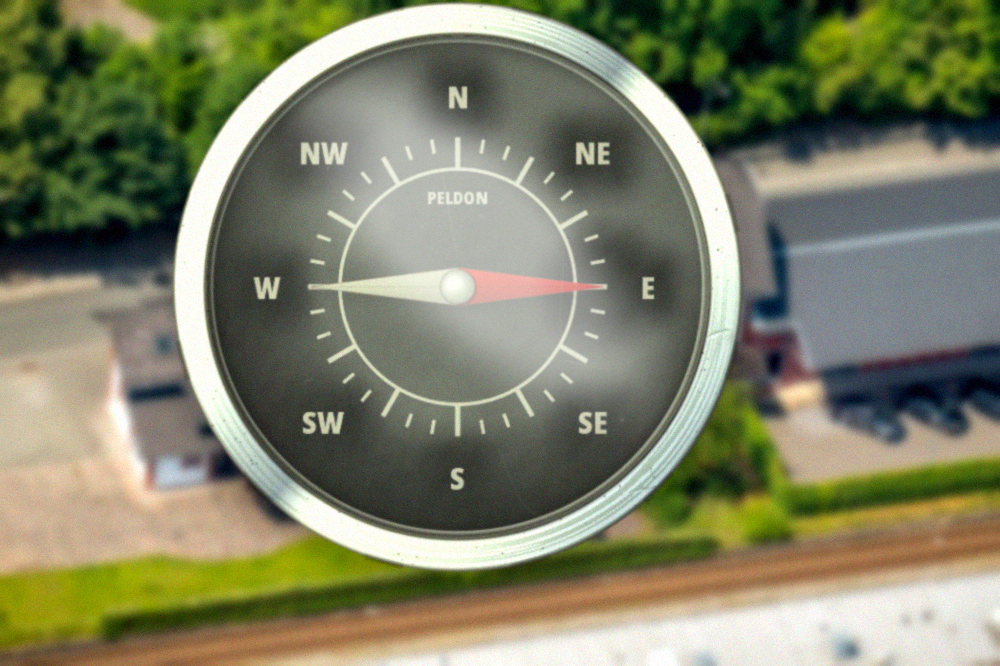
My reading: 90,°
